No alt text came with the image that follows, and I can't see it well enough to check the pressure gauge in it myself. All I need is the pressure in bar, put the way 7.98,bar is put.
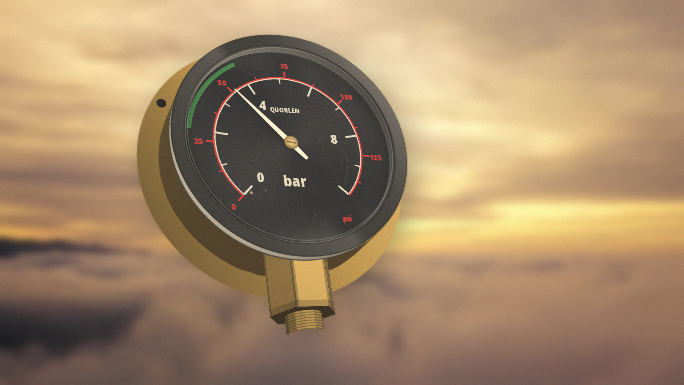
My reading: 3.5,bar
